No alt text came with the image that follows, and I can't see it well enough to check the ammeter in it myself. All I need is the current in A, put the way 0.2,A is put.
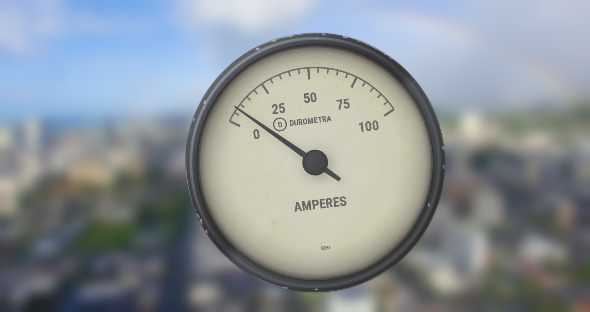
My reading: 7.5,A
